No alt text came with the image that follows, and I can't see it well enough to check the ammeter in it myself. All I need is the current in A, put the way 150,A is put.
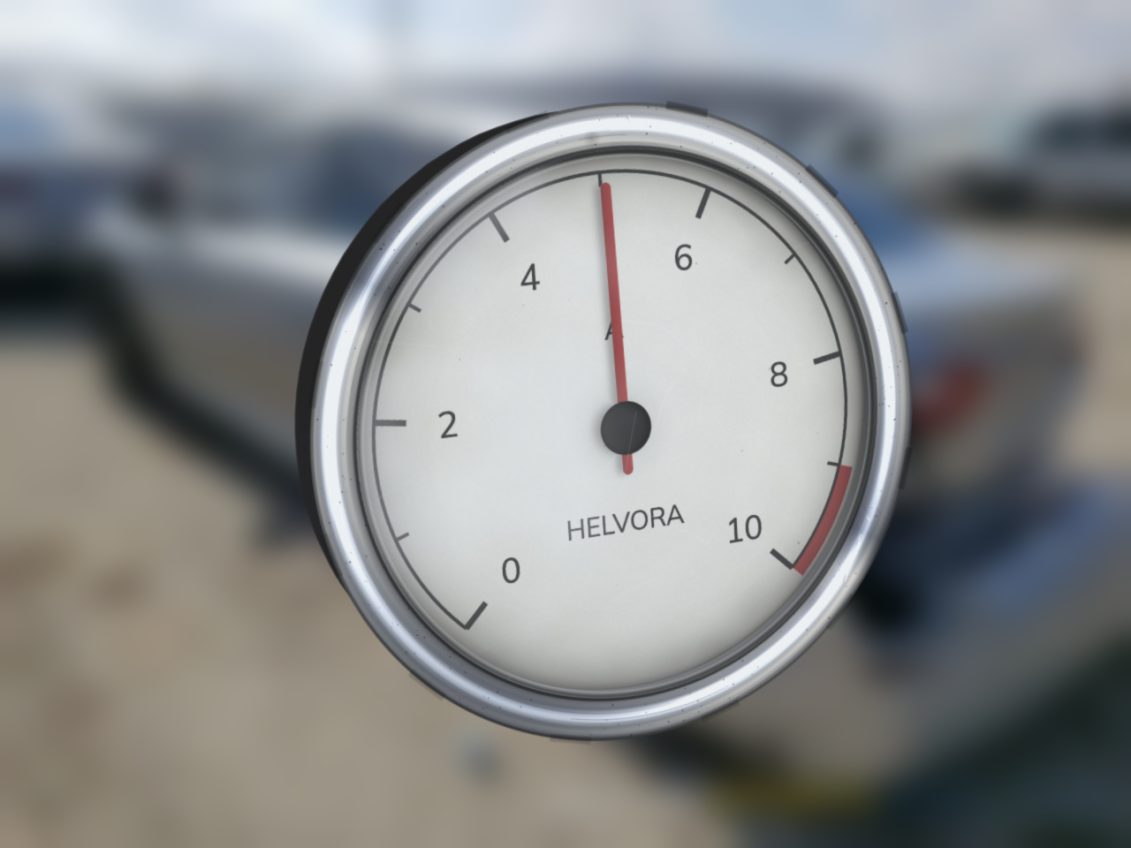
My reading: 5,A
